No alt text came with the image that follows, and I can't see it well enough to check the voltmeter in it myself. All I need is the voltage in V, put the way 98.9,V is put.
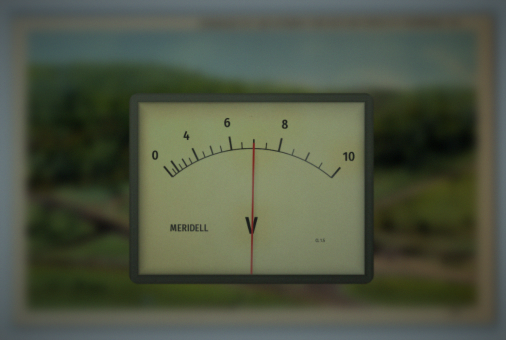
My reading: 7,V
